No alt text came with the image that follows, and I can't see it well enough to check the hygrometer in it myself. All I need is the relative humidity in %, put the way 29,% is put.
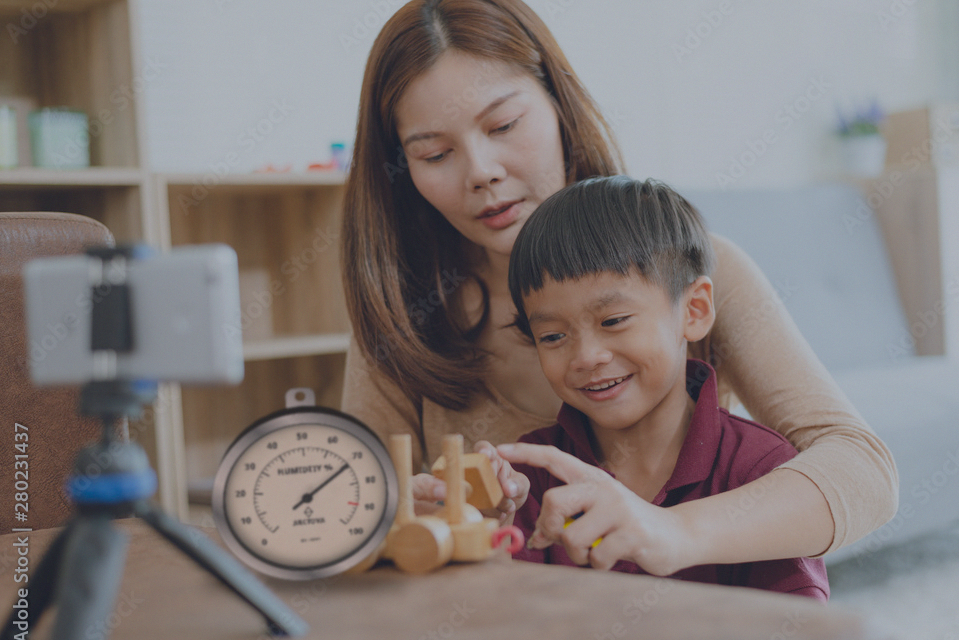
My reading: 70,%
